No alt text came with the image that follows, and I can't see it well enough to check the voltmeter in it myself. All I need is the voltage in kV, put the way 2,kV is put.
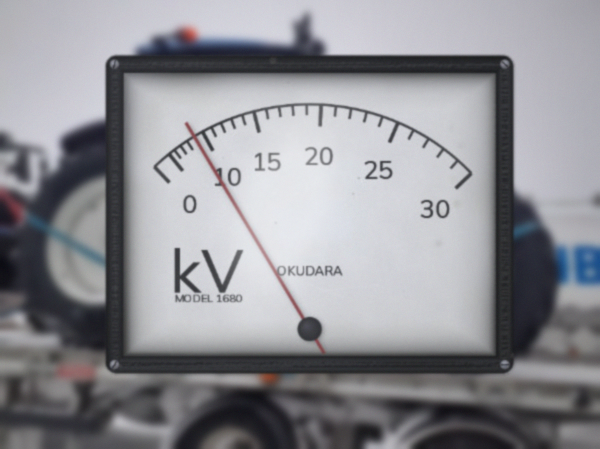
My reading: 9,kV
